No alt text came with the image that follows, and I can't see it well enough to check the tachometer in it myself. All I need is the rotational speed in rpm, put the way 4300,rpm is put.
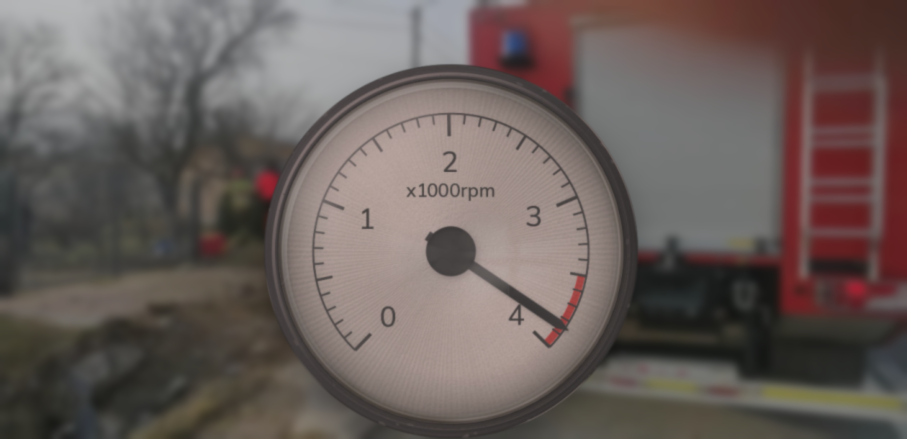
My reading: 3850,rpm
